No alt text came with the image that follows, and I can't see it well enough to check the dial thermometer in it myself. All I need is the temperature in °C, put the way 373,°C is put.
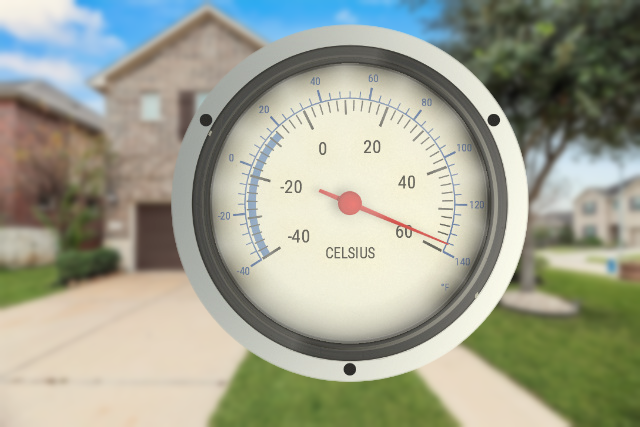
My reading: 58,°C
